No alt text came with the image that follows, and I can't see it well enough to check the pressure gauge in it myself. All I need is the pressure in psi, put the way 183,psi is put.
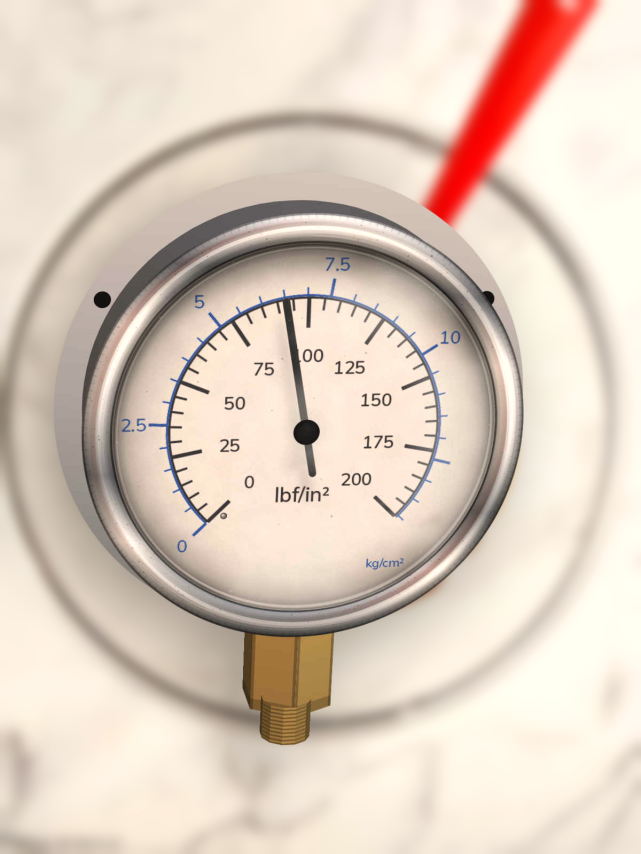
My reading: 92.5,psi
